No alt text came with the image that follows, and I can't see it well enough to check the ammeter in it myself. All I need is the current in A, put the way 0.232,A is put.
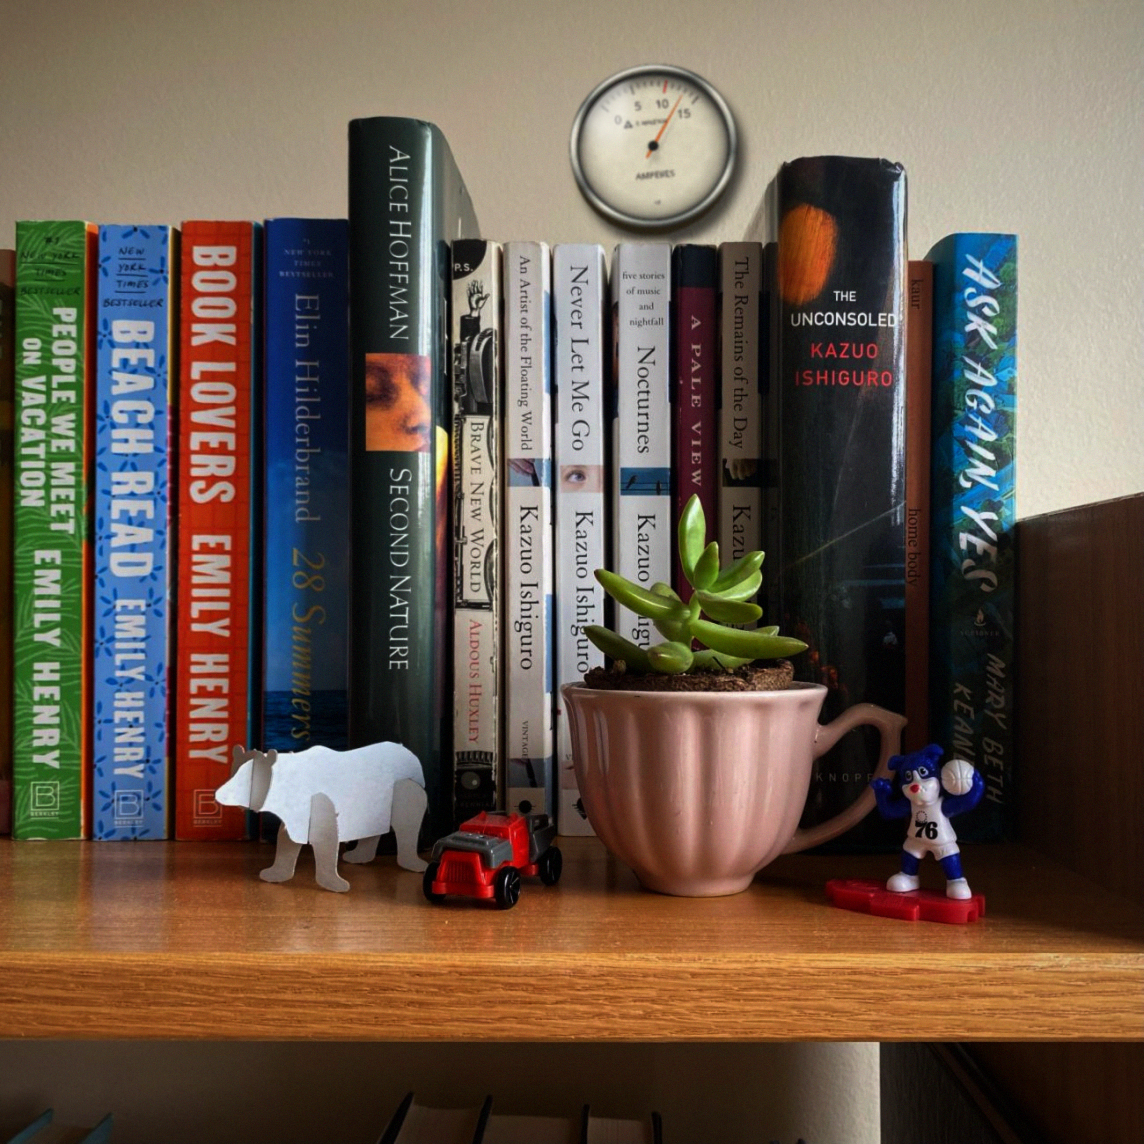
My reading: 13,A
